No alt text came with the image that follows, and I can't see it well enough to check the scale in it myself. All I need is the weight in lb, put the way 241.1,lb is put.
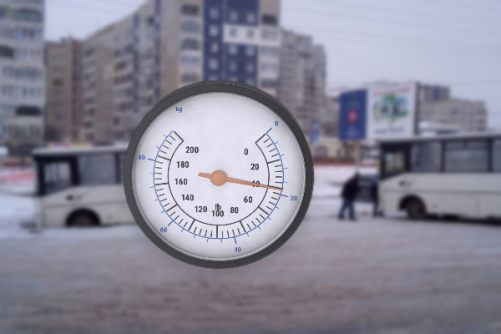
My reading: 40,lb
